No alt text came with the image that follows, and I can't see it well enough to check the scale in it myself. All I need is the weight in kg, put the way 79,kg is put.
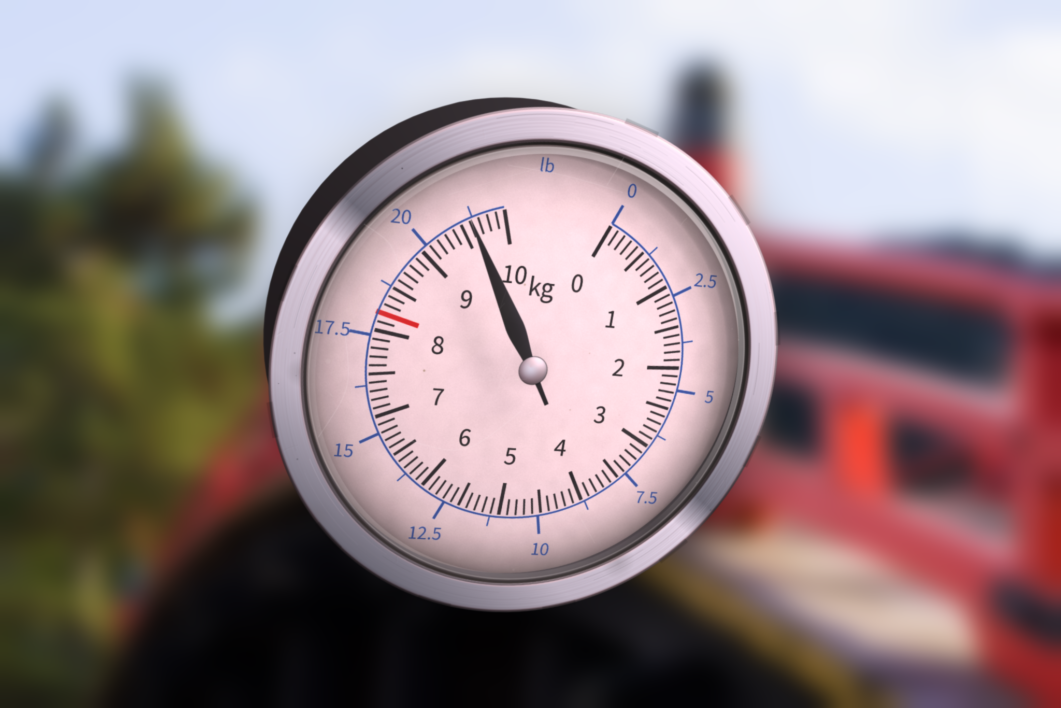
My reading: 9.6,kg
